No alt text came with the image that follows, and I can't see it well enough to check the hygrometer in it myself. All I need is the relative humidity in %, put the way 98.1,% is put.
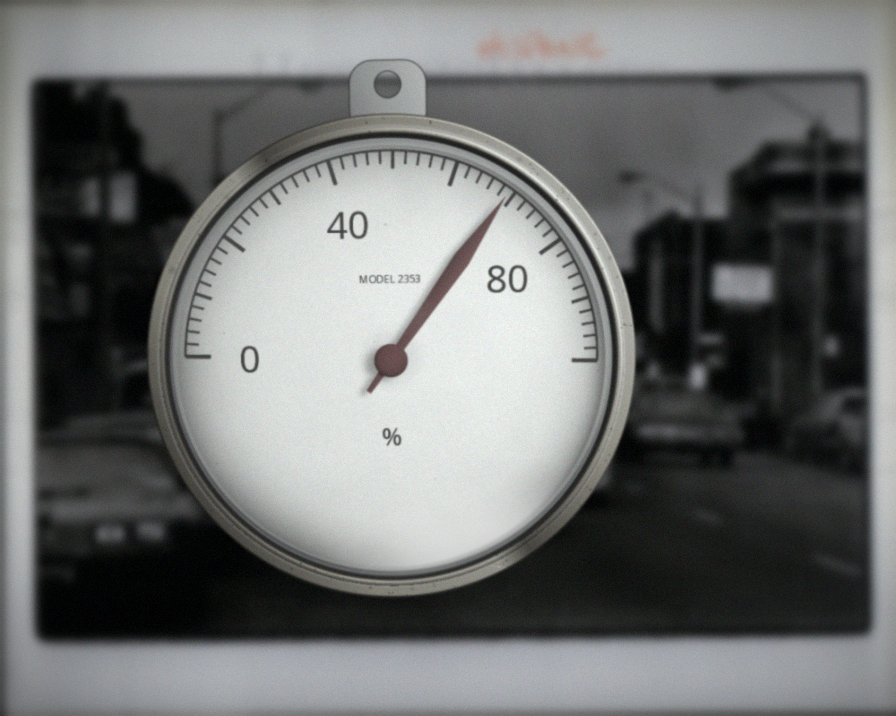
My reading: 69,%
